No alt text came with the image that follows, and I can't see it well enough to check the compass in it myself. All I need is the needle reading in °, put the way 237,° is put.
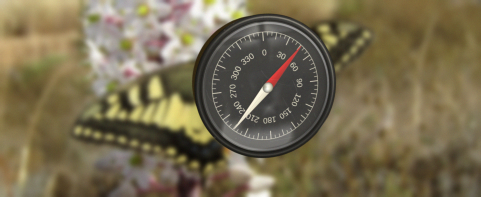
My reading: 45,°
